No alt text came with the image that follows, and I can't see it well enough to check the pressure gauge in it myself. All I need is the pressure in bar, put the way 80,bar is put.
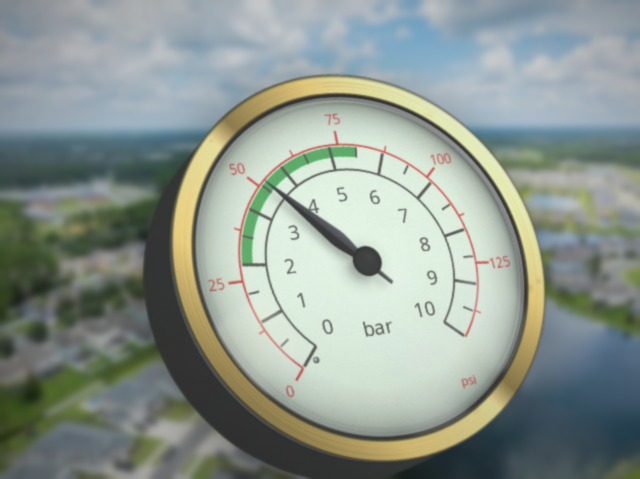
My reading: 3.5,bar
